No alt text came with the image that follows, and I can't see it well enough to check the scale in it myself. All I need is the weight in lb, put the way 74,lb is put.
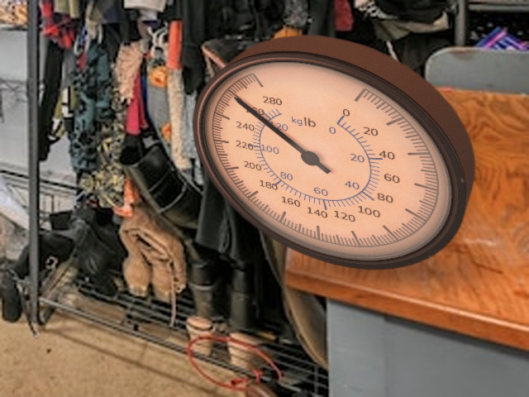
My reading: 260,lb
